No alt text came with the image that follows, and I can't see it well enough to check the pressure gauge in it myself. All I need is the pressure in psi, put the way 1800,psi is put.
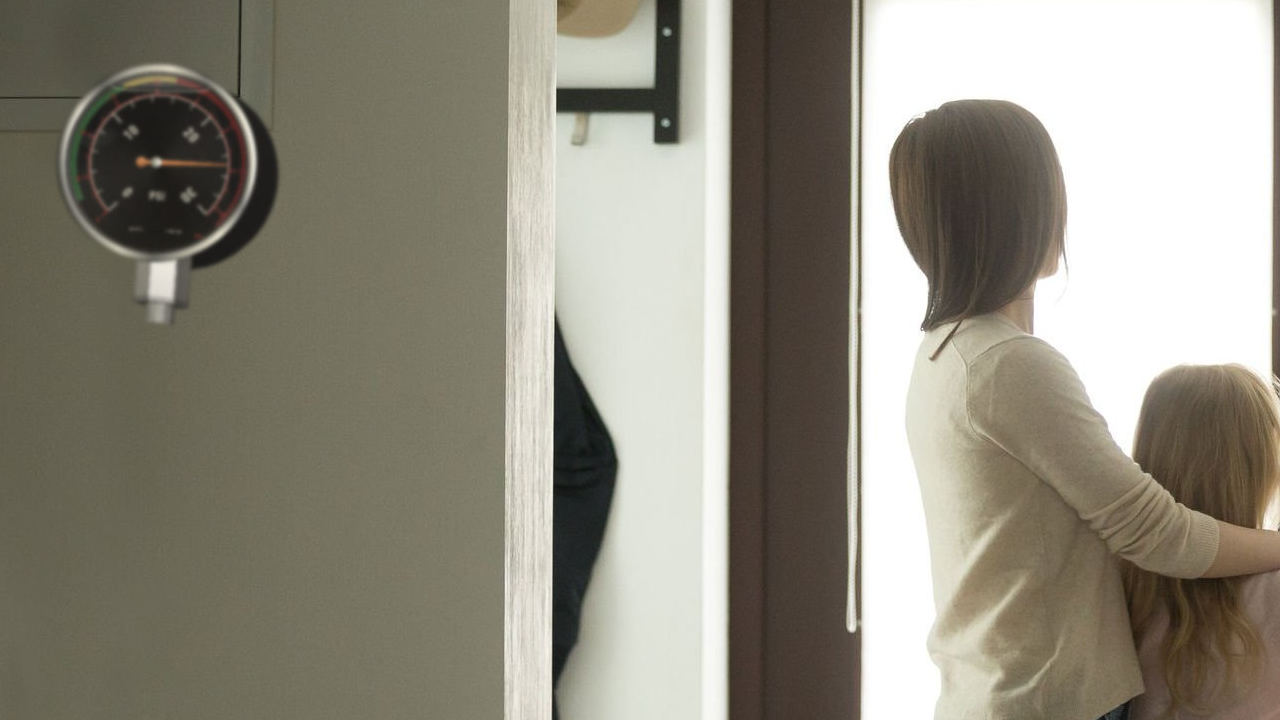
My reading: 25,psi
